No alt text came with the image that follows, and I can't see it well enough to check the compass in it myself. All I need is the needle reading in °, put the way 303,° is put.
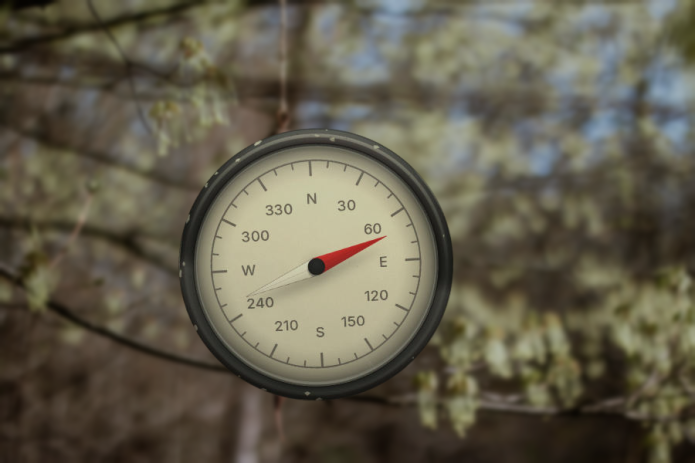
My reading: 70,°
